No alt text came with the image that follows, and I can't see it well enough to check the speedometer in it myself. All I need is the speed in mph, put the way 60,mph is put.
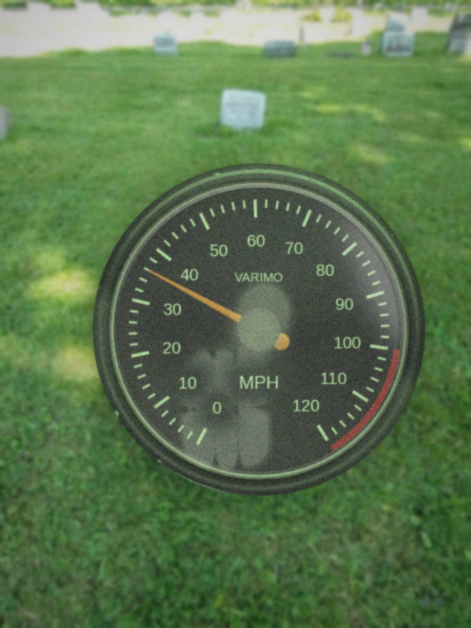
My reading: 36,mph
